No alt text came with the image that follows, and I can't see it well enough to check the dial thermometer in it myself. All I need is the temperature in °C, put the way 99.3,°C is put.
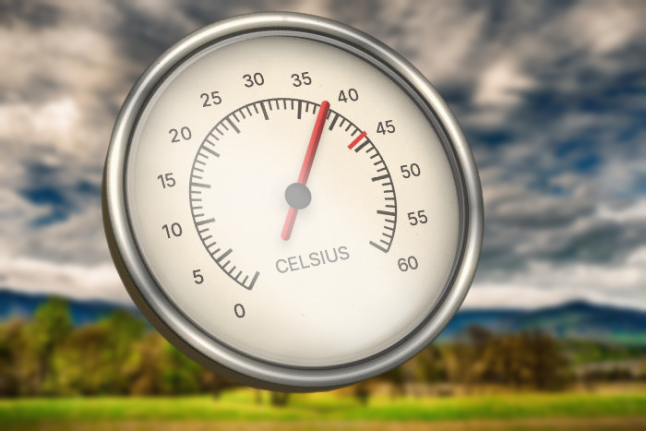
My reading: 38,°C
